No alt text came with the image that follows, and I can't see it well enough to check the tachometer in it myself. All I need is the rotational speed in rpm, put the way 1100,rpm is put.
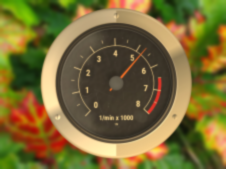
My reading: 5250,rpm
